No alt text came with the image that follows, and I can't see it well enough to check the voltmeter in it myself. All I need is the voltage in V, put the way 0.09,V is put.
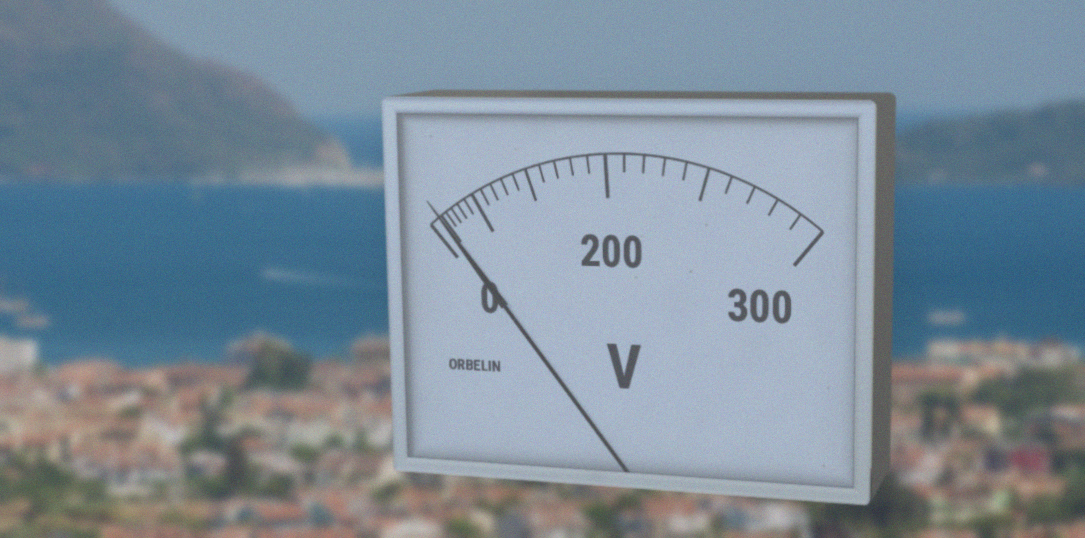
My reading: 50,V
